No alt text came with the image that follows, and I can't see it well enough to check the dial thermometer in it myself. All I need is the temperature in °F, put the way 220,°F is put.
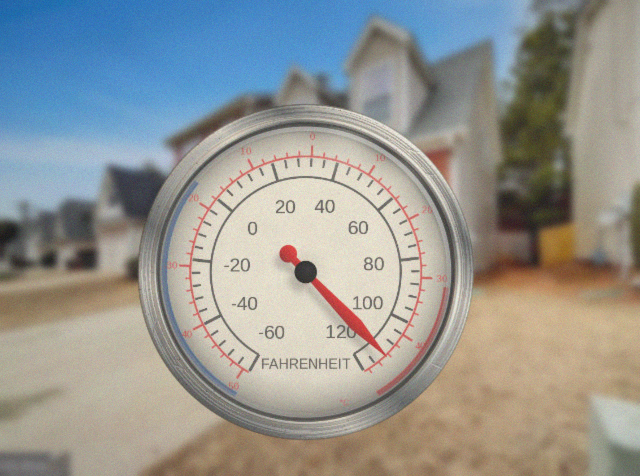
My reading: 112,°F
